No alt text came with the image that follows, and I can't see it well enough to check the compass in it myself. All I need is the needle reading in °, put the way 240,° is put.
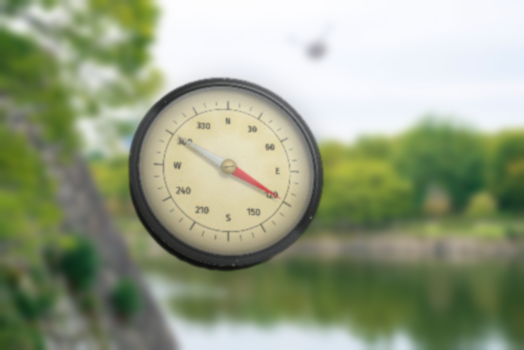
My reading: 120,°
